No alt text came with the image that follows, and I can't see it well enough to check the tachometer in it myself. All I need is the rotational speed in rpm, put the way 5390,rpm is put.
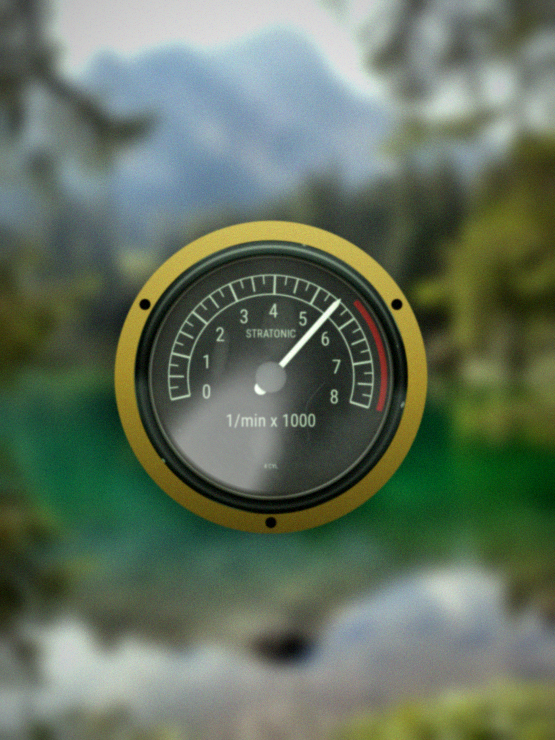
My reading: 5500,rpm
